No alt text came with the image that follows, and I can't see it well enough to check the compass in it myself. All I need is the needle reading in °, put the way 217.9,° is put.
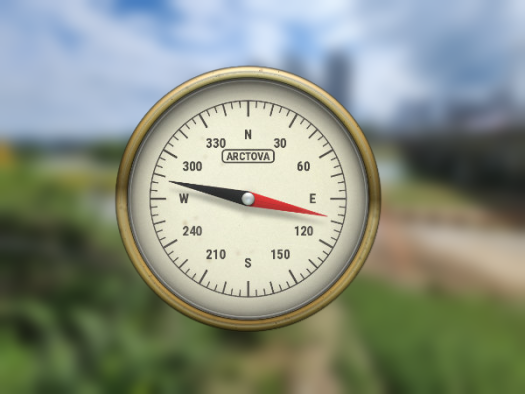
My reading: 102.5,°
